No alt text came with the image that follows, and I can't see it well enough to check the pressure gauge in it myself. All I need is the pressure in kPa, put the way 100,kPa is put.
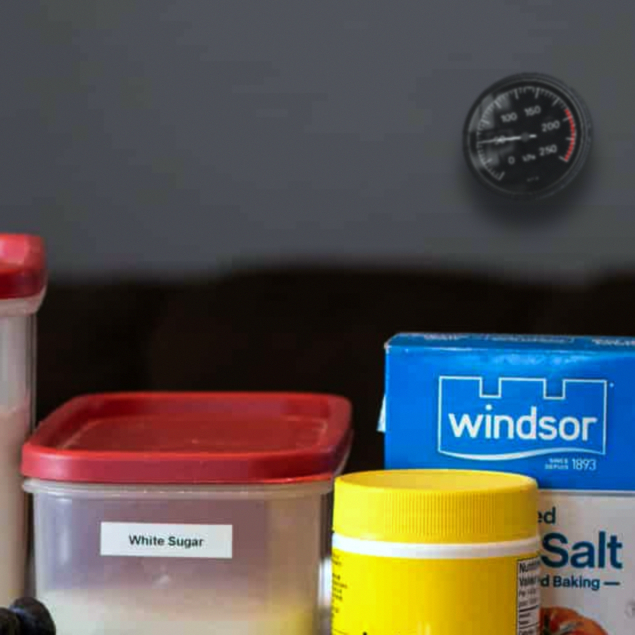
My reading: 50,kPa
